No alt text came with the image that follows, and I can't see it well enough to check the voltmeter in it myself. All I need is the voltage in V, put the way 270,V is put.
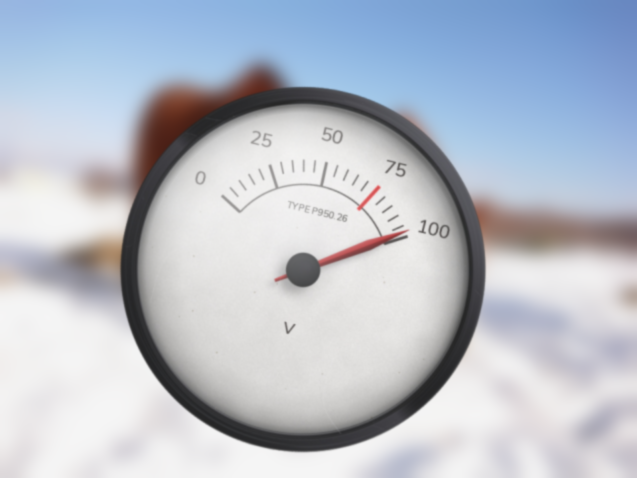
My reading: 97.5,V
